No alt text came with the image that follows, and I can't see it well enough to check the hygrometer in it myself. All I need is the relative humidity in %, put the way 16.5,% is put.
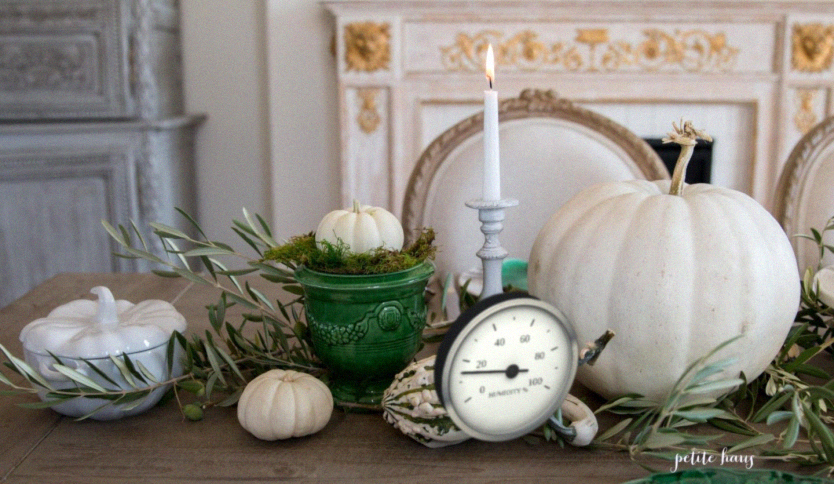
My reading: 15,%
